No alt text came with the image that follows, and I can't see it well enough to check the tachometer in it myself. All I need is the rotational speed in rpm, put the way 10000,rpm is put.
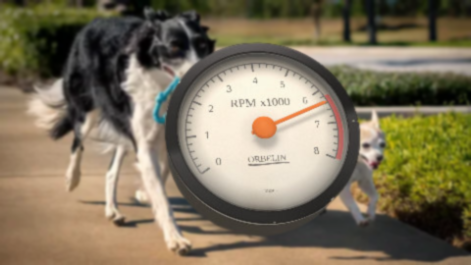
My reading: 6400,rpm
